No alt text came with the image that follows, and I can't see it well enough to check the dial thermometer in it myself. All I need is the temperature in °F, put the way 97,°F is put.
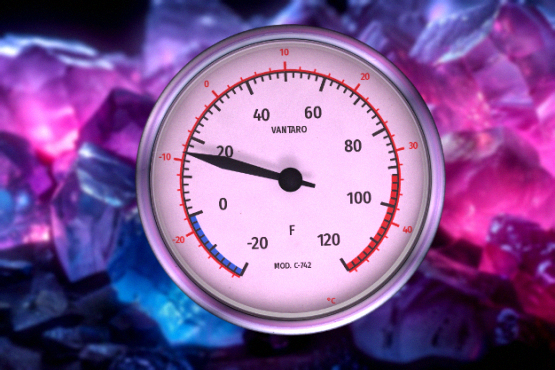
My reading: 16,°F
